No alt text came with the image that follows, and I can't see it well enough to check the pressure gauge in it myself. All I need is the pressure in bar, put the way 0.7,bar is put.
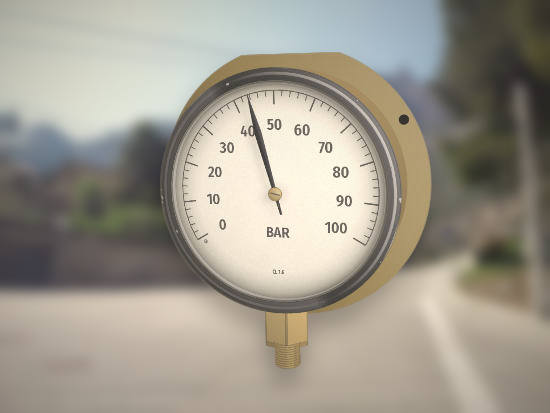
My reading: 44,bar
